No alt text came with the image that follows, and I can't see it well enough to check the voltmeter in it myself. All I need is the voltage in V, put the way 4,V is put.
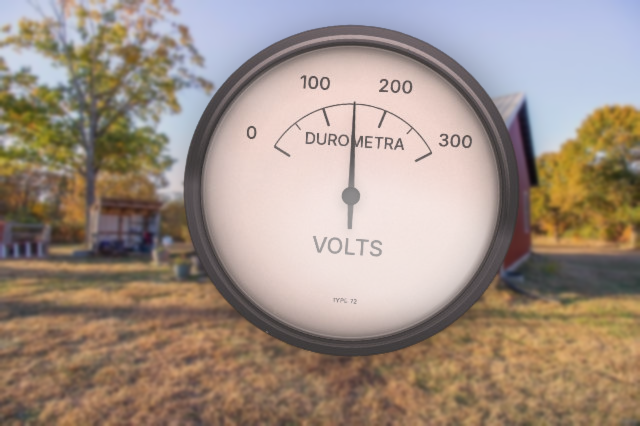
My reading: 150,V
